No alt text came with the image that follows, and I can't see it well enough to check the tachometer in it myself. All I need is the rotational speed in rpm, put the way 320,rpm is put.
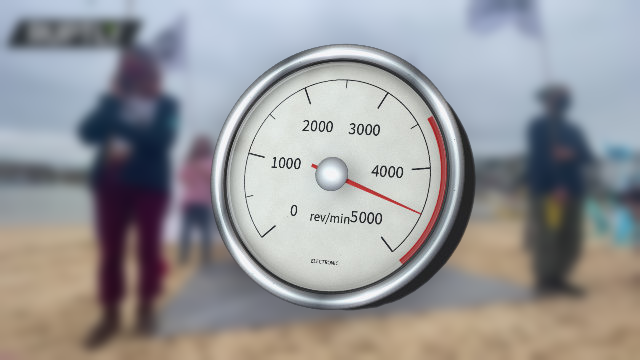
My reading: 4500,rpm
